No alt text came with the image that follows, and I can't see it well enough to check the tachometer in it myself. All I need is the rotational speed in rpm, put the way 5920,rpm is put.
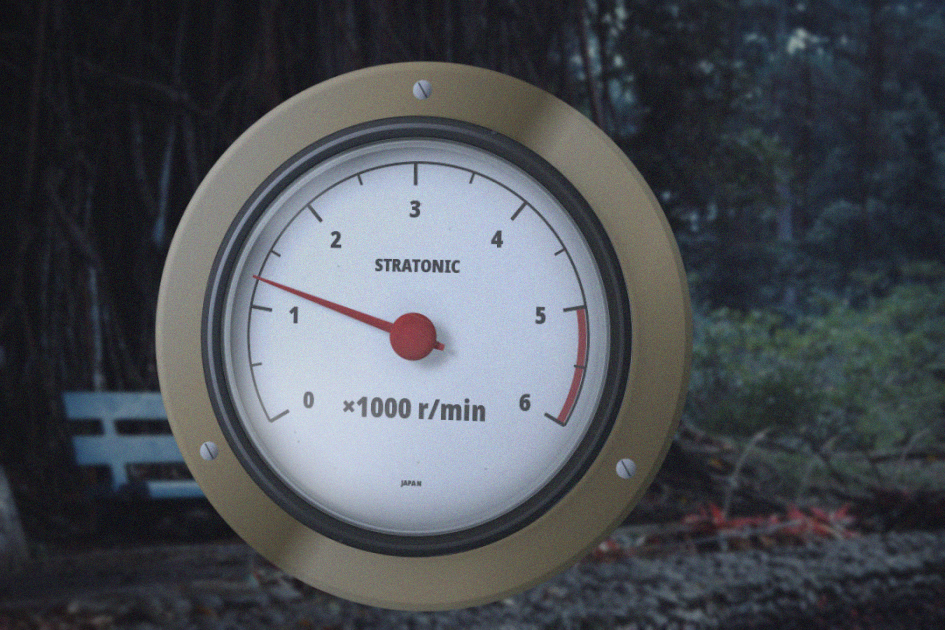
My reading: 1250,rpm
